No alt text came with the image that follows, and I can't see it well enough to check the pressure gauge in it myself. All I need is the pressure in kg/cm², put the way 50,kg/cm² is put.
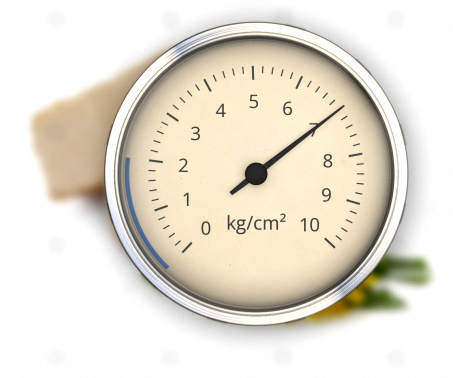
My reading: 7,kg/cm²
